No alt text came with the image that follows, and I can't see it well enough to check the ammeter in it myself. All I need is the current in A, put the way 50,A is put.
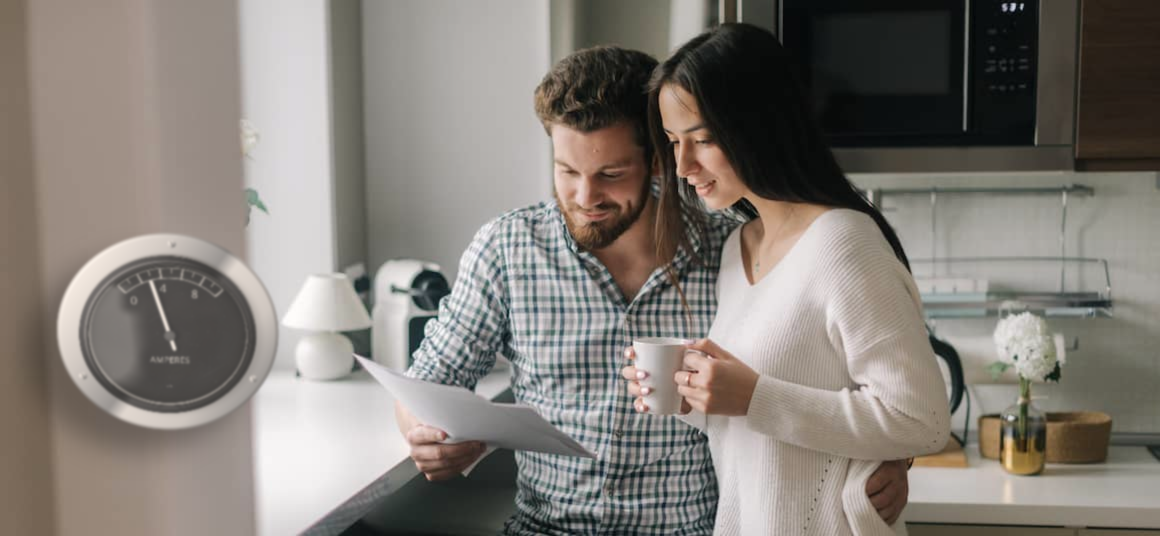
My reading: 3,A
